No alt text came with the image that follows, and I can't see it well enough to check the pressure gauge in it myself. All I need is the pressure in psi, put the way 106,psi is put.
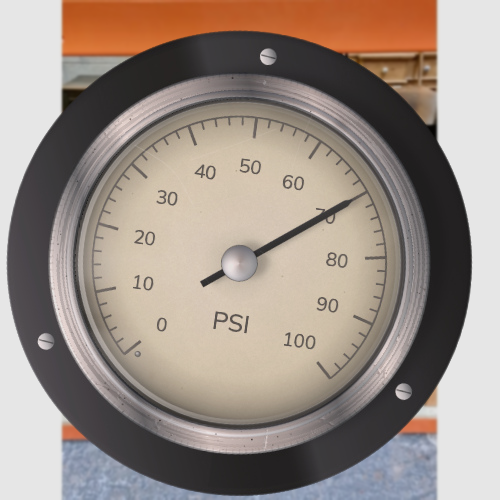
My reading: 70,psi
